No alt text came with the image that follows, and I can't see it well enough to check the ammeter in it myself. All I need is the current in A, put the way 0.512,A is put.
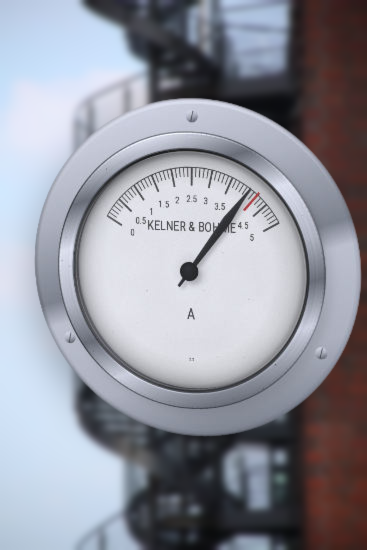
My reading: 4,A
